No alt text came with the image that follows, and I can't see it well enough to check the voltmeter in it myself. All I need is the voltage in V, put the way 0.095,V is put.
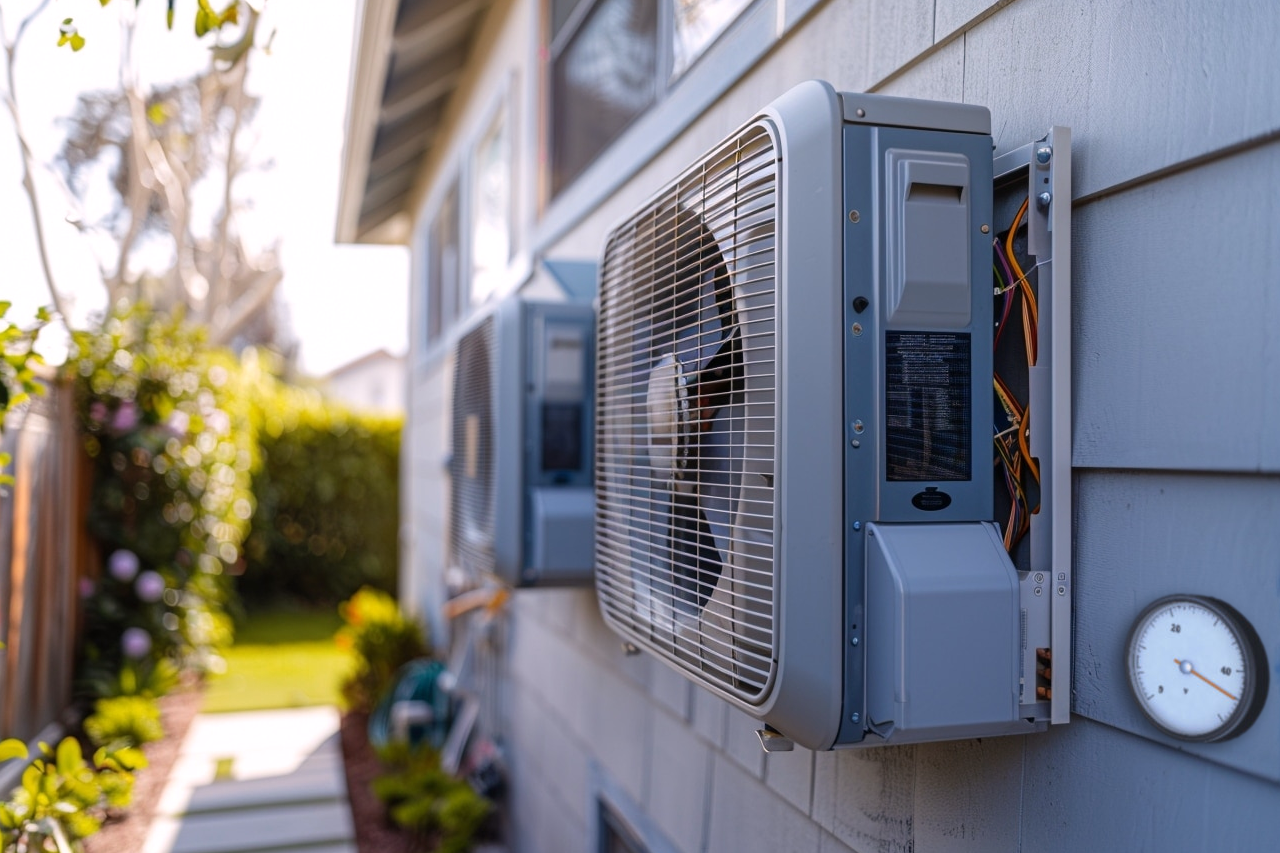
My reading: 45,V
